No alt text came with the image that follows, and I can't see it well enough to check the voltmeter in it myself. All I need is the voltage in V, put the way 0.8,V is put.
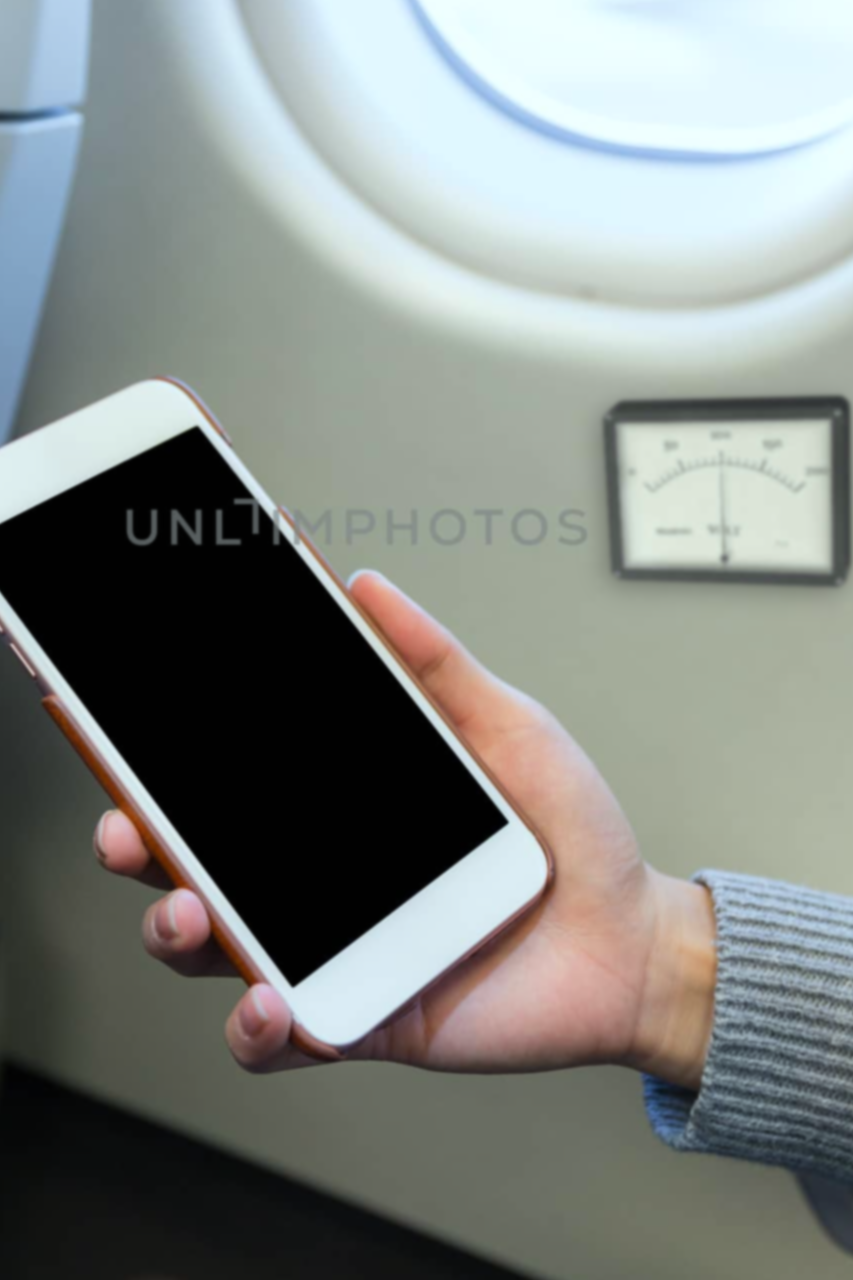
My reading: 100,V
